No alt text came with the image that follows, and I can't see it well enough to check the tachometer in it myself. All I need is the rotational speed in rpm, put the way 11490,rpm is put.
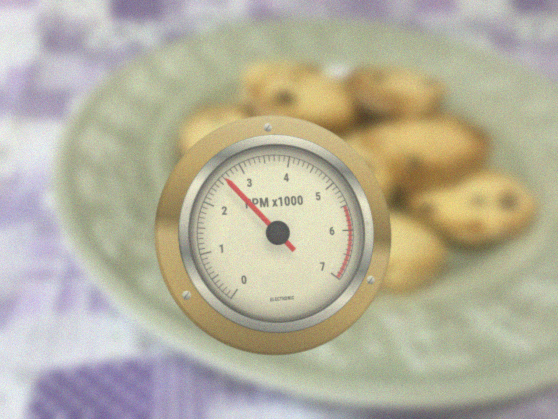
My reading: 2600,rpm
